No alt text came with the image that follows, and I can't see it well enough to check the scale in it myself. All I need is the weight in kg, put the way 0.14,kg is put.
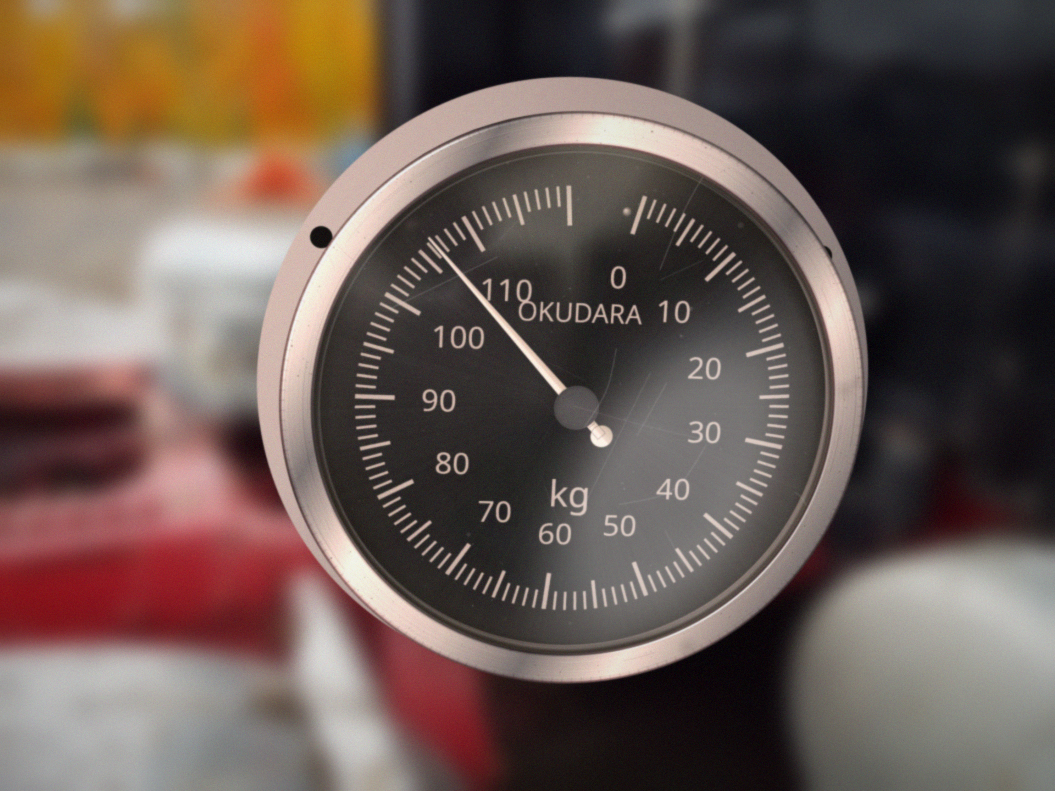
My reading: 106.5,kg
